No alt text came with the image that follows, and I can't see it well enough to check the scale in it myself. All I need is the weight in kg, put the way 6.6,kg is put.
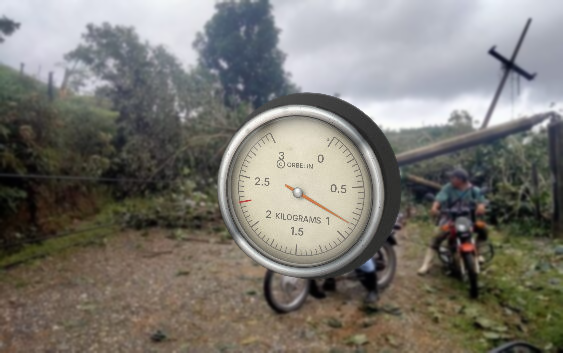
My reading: 0.85,kg
